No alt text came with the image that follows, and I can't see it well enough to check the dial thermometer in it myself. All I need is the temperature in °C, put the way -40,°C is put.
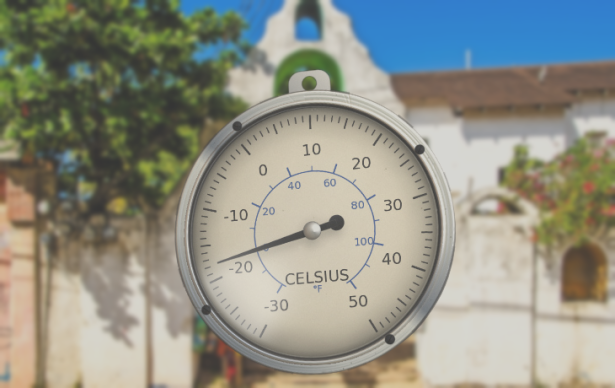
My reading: -18,°C
